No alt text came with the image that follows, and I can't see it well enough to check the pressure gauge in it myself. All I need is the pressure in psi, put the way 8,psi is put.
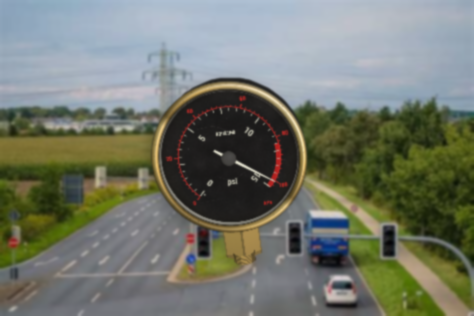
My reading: 14.5,psi
